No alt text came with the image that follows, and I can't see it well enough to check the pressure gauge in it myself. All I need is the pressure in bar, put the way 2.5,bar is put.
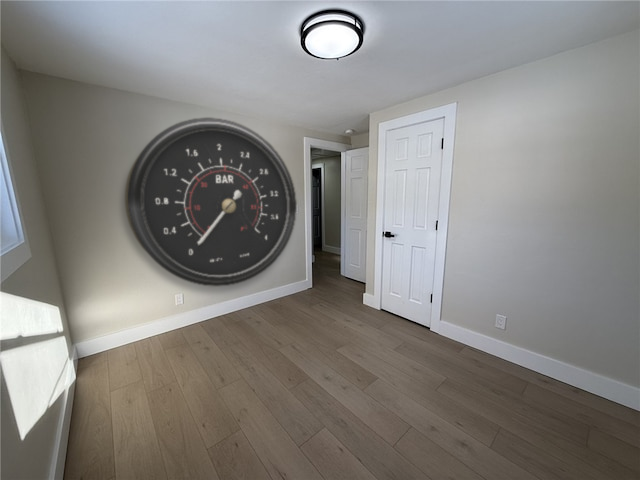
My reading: 0,bar
